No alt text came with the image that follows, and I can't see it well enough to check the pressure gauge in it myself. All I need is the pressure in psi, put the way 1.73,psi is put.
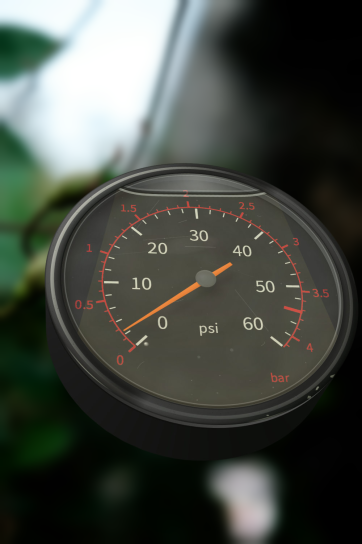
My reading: 2,psi
